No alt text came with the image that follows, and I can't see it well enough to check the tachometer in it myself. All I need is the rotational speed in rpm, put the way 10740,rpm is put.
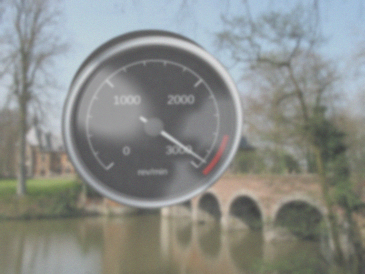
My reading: 2900,rpm
